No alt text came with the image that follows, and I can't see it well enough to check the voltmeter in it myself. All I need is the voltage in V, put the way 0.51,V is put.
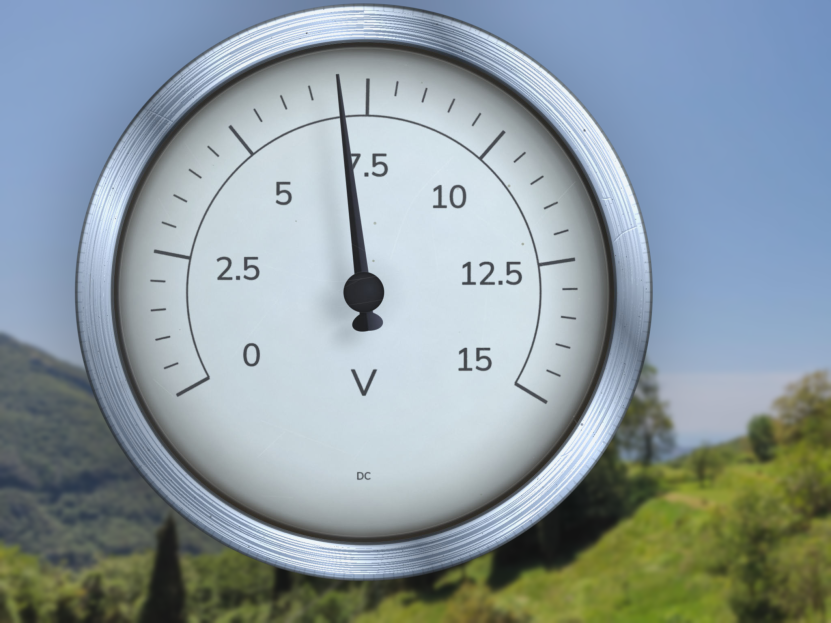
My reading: 7,V
